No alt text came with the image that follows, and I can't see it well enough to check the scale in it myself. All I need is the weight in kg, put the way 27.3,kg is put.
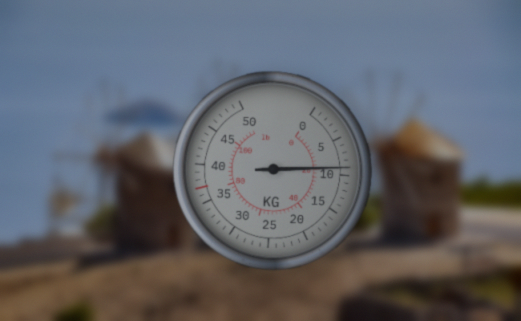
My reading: 9,kg
